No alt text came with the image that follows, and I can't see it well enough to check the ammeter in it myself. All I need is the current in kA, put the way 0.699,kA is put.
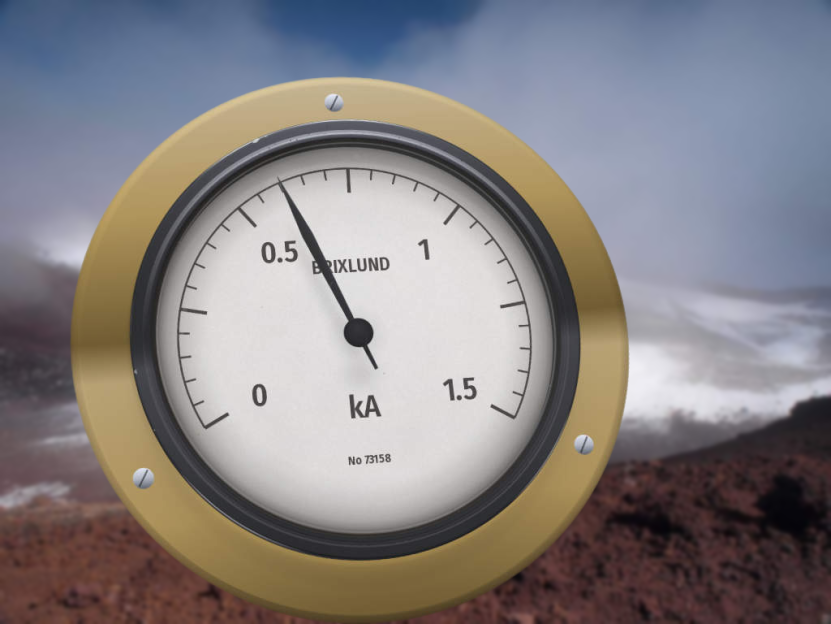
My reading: 0.6,kA
